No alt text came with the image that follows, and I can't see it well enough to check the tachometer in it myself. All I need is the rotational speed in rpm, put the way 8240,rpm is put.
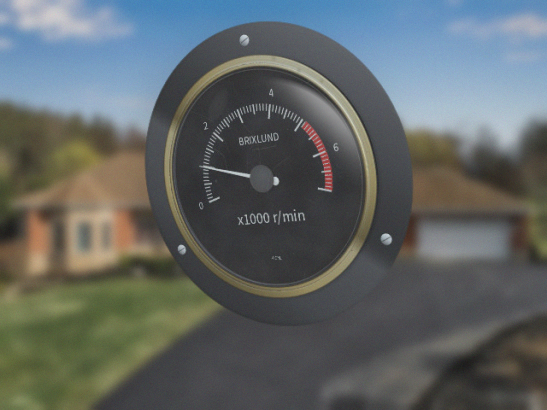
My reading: 1000,rpm
